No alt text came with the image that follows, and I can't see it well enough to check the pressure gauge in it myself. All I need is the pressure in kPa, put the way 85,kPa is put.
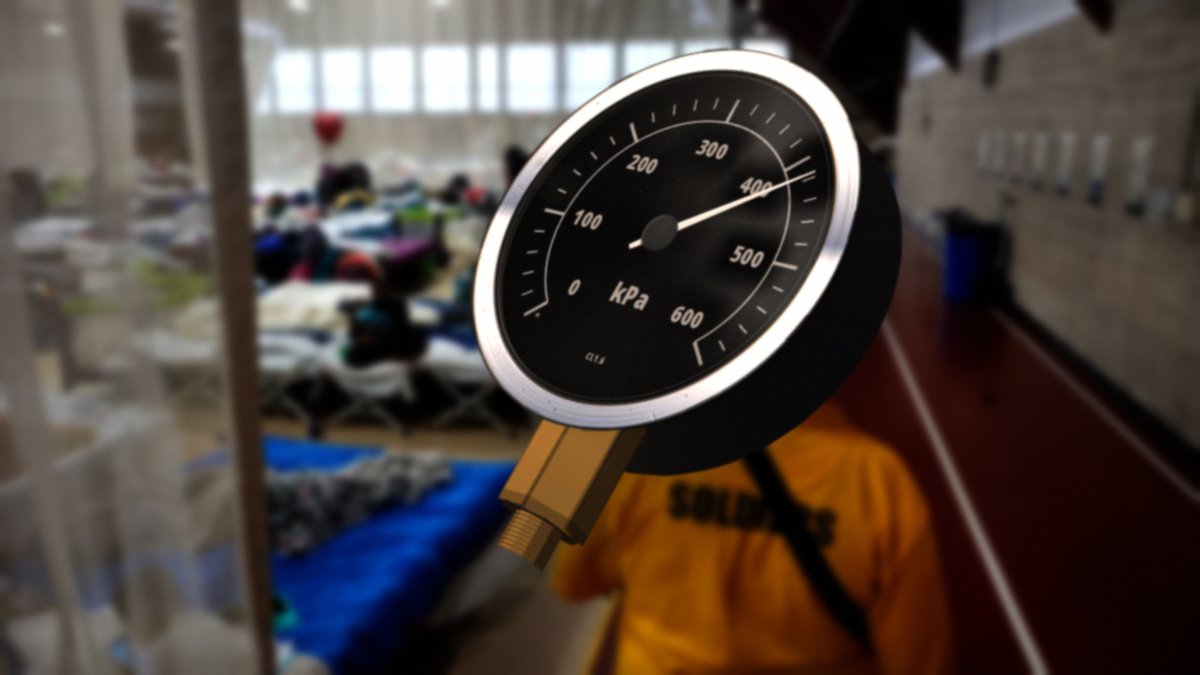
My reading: 420,kPa
